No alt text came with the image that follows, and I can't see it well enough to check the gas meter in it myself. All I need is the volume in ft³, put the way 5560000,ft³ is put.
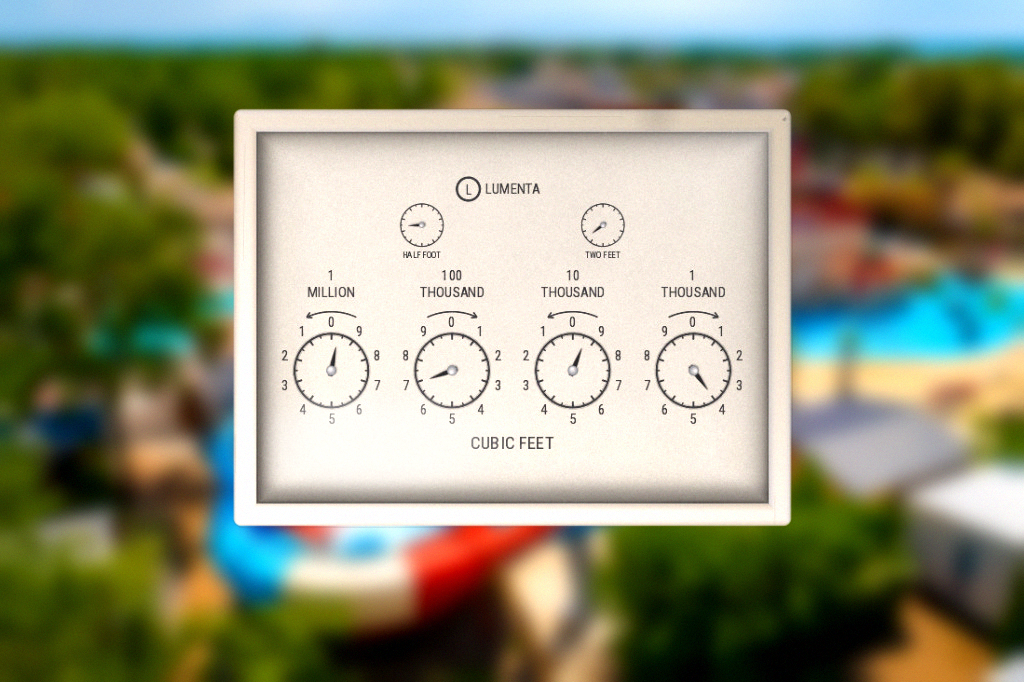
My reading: 969400,ft³
